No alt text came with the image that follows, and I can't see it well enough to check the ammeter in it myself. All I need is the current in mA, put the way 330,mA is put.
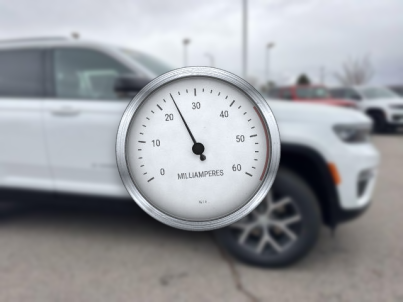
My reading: 24,mA
